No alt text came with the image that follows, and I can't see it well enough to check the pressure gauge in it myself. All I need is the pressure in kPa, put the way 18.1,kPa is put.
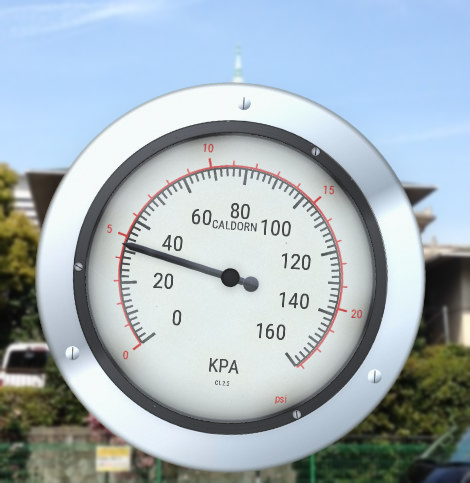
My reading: 32,kPa
